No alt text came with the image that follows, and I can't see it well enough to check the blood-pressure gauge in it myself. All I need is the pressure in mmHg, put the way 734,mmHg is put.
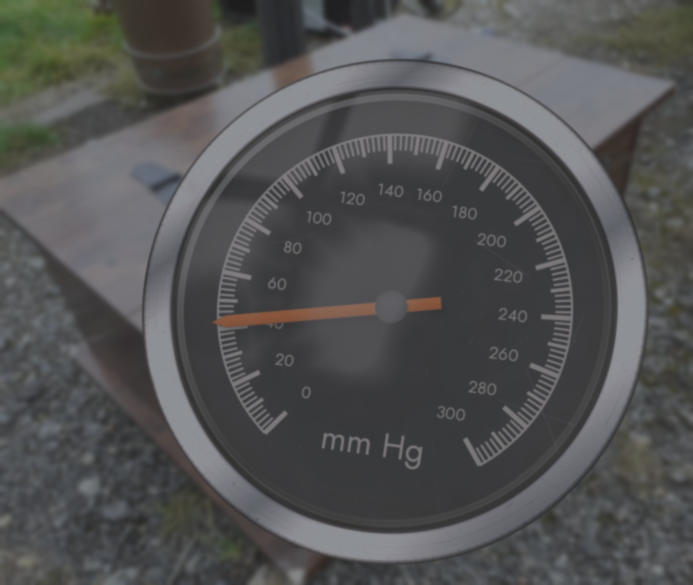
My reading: 42,mmHg
